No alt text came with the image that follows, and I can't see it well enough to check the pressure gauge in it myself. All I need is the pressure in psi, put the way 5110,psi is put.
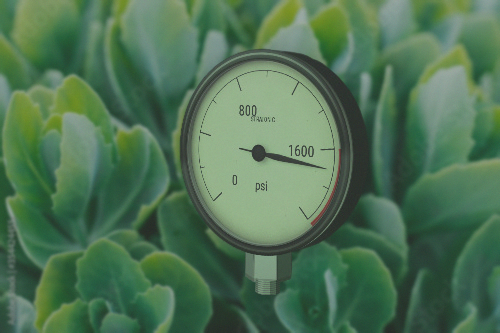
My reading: 1700,psi
